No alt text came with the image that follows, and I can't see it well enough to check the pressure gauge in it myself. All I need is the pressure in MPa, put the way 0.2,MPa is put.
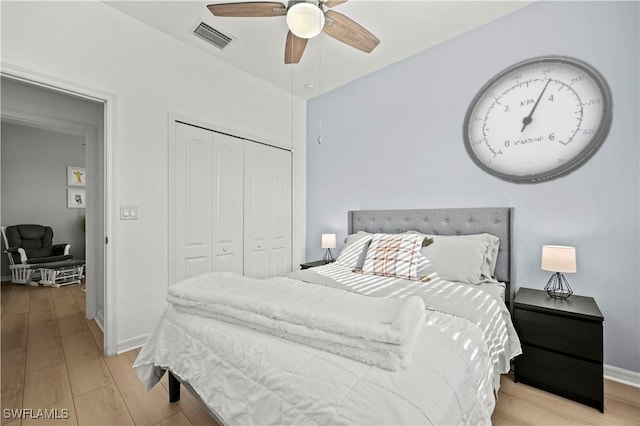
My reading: 3.6,MPa
